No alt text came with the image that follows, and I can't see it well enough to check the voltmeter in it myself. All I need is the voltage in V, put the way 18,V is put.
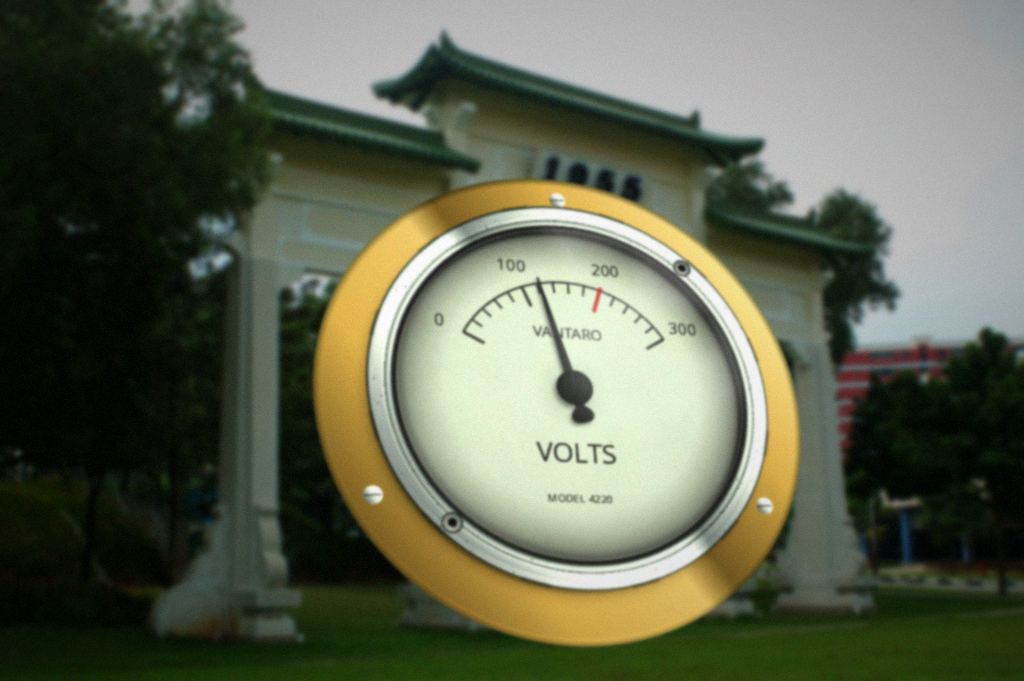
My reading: 120,V
